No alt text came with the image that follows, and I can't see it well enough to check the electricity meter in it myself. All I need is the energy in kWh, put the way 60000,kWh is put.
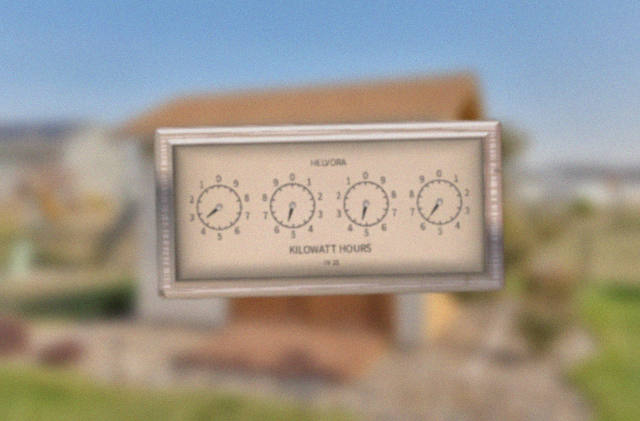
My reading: 3546,kWh
